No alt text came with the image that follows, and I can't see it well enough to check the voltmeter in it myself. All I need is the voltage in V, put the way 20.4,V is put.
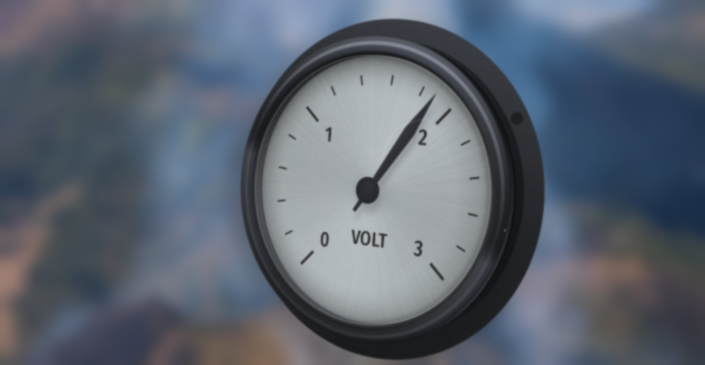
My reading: 1.9,V
